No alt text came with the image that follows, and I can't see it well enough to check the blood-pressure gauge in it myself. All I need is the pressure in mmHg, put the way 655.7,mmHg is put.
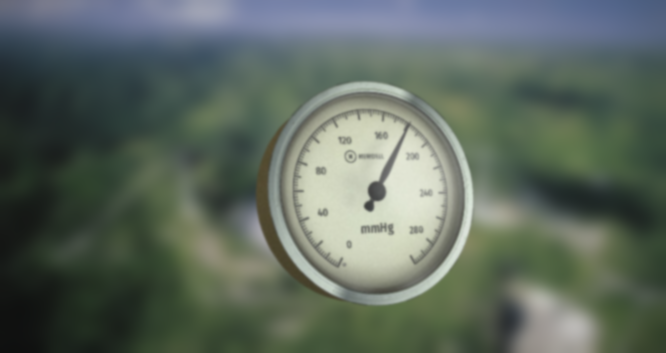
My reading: 180,mmHg
